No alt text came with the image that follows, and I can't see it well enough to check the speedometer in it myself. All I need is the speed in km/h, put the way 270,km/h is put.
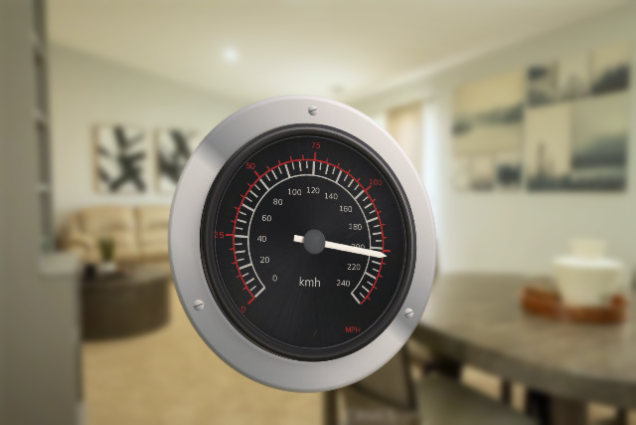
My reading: 205,km/h
